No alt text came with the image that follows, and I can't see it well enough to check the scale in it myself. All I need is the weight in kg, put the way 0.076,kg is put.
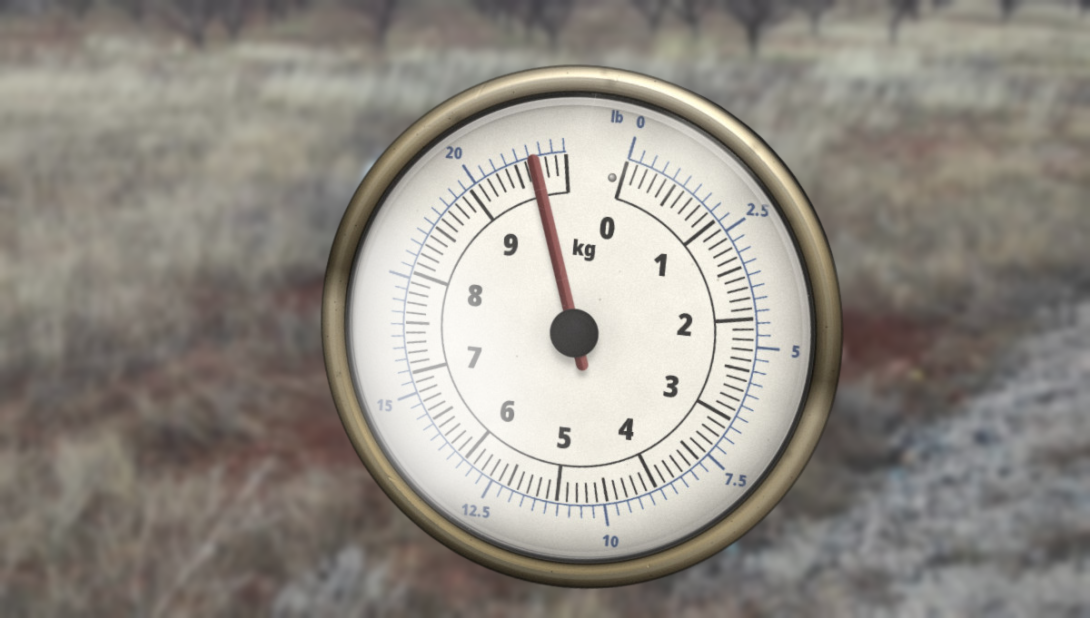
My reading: 9.7,kg
